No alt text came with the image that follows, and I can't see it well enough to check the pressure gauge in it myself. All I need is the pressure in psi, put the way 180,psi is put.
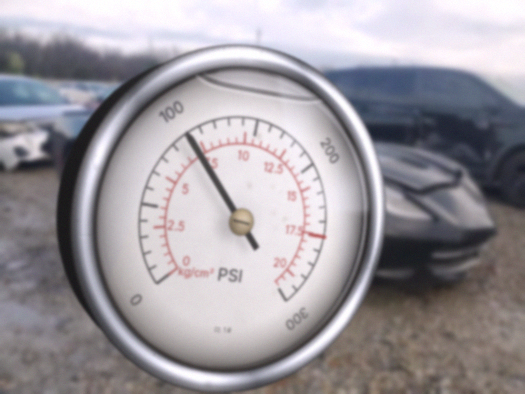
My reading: 100,psi
